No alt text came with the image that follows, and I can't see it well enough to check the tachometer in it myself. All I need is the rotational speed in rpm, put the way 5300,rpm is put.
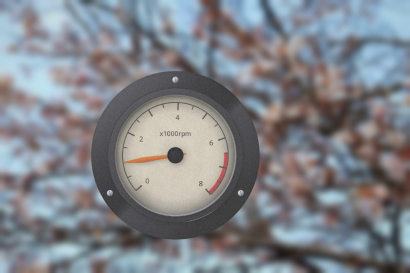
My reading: 1000,rpm
